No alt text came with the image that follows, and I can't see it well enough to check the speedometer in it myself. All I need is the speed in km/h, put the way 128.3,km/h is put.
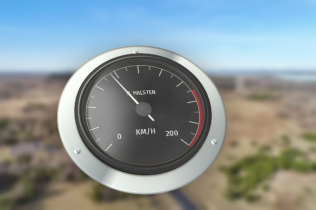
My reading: 75,km/h
